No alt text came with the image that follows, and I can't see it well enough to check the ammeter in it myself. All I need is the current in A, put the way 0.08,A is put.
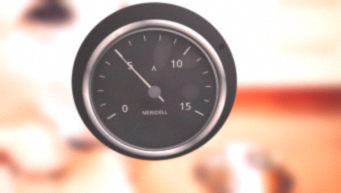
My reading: 5,A
